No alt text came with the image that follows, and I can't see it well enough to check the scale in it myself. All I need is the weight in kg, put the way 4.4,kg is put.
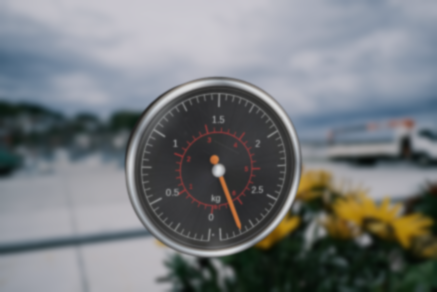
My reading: 2.85,kg
